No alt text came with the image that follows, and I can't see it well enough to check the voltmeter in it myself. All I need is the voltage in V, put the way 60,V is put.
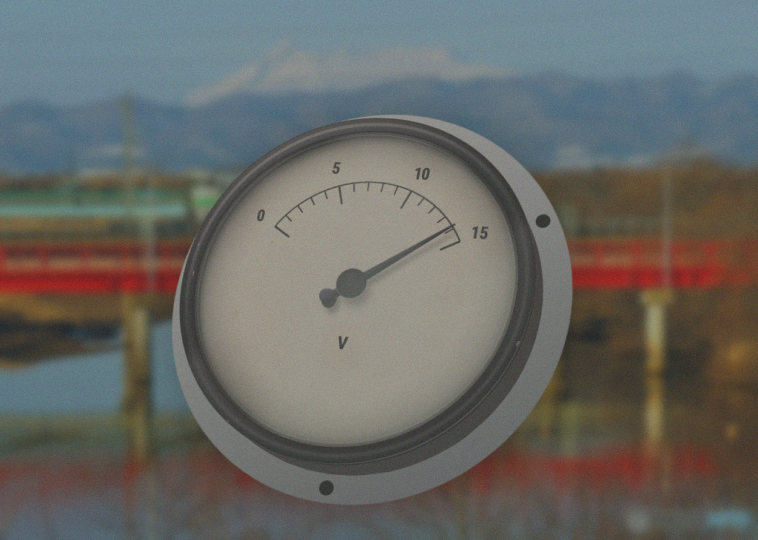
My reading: 14,V
